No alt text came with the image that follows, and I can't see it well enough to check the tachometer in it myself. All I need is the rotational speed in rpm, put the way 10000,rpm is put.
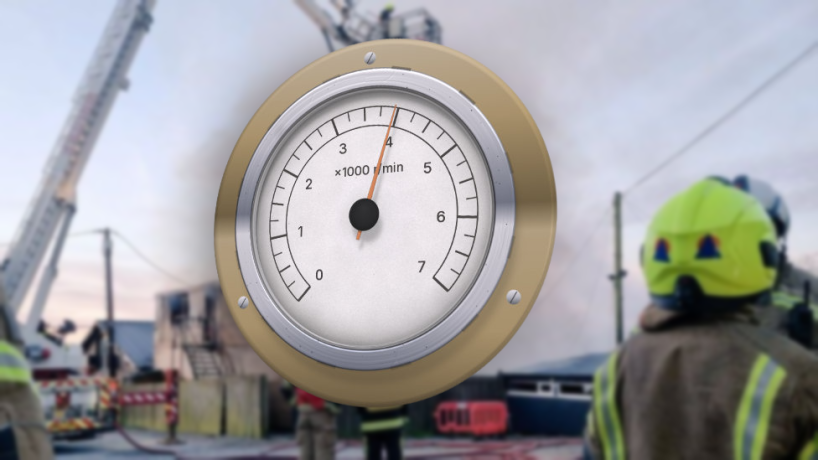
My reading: 4000,rpm
